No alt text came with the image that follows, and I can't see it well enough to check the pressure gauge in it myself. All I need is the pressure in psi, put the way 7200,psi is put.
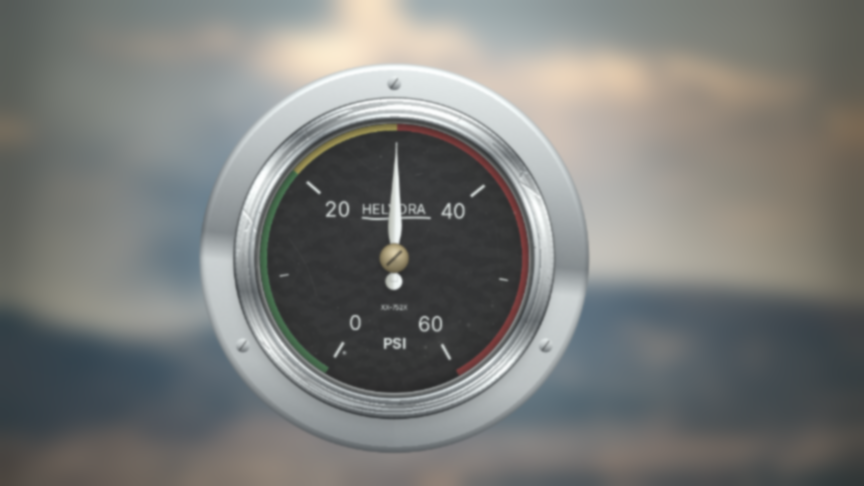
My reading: 30,psi
